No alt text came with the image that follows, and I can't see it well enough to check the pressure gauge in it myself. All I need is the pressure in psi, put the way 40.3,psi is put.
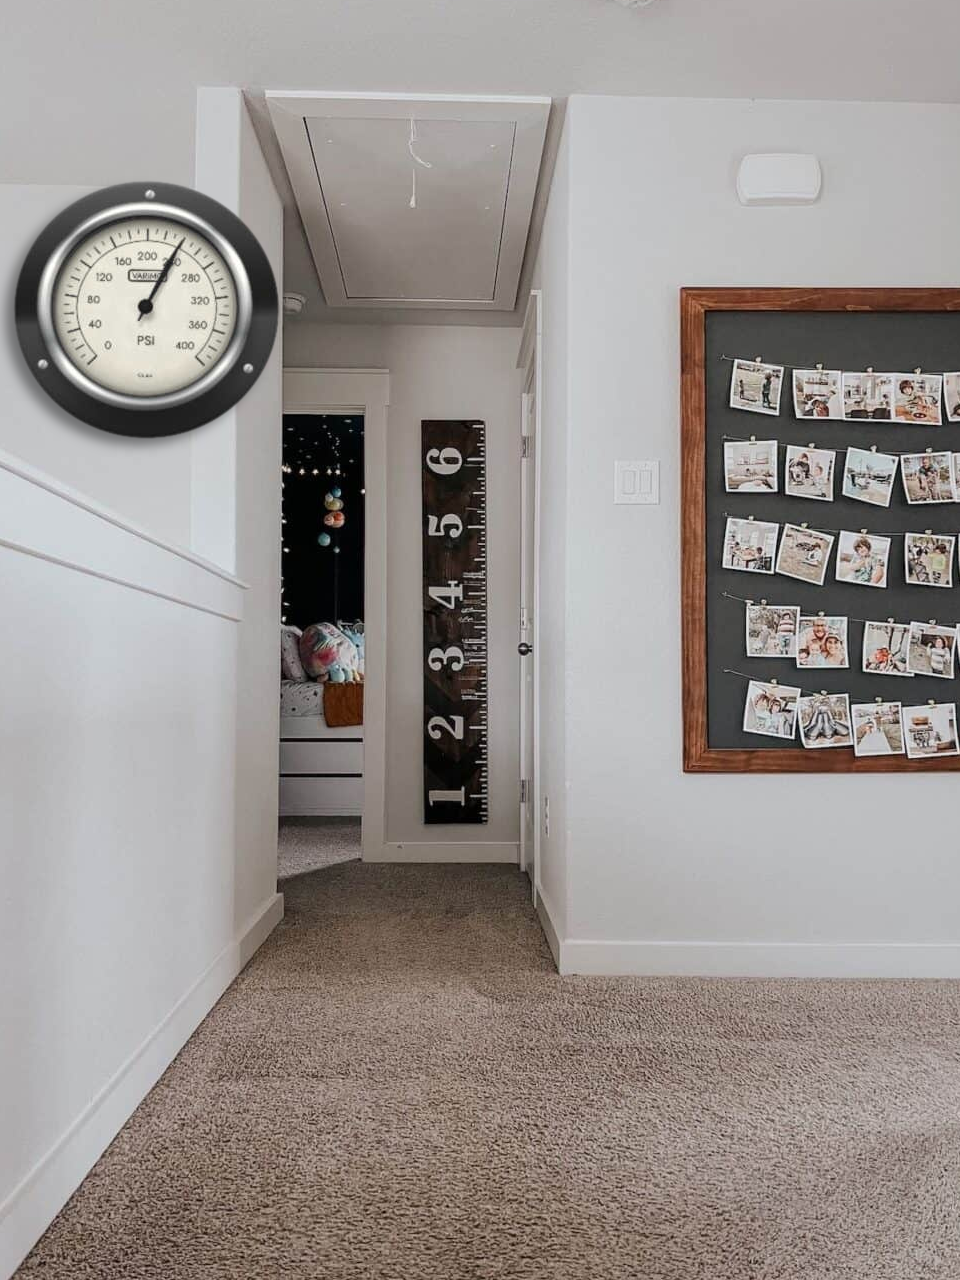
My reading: 240,psi
